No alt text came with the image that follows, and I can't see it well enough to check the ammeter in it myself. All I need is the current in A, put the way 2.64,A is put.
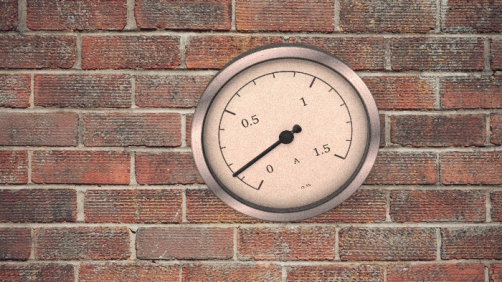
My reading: 0.15,A
